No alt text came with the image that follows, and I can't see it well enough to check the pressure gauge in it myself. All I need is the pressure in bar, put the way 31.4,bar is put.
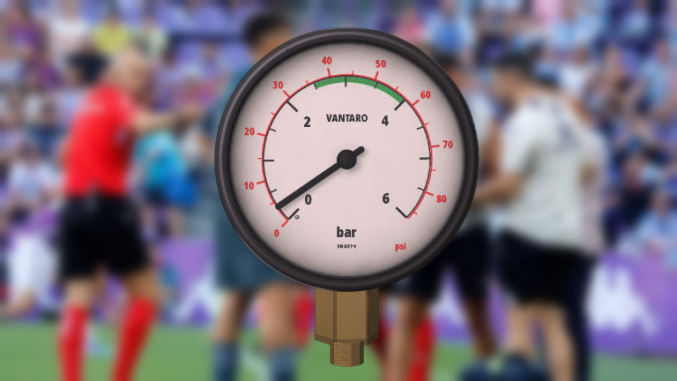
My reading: 0.25,bar
